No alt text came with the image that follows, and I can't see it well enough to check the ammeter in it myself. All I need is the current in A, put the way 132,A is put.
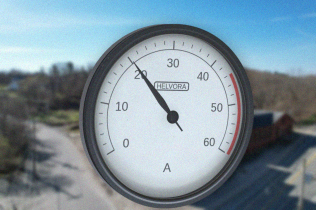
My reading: 20,A
